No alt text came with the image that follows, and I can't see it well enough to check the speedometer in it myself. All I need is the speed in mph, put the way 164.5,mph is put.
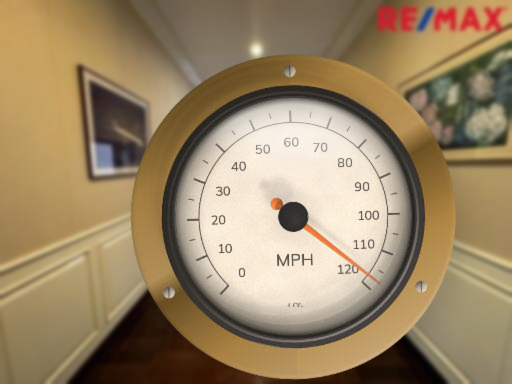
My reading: 117.5,mph
